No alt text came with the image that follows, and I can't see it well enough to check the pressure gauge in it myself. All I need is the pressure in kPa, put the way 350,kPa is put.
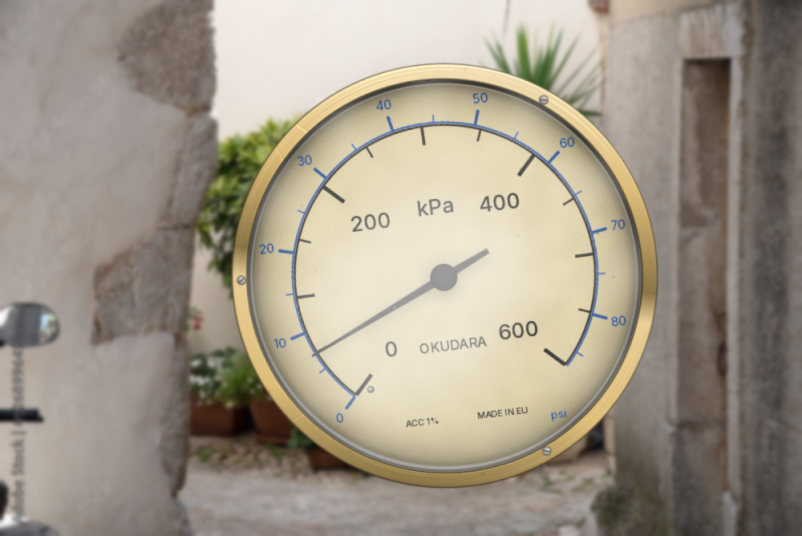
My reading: 50,kPa
